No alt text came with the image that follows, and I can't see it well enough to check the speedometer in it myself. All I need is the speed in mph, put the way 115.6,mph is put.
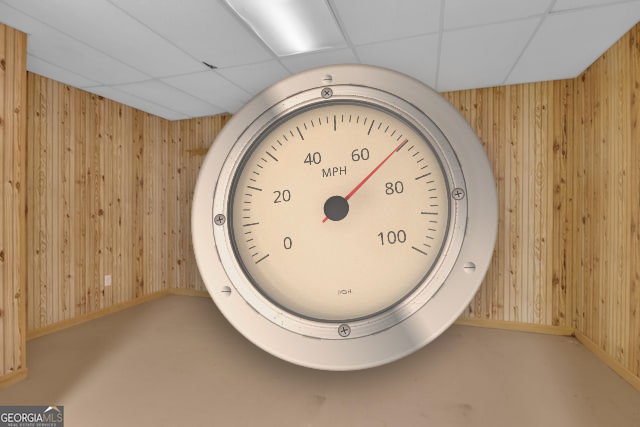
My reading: 70,mph
